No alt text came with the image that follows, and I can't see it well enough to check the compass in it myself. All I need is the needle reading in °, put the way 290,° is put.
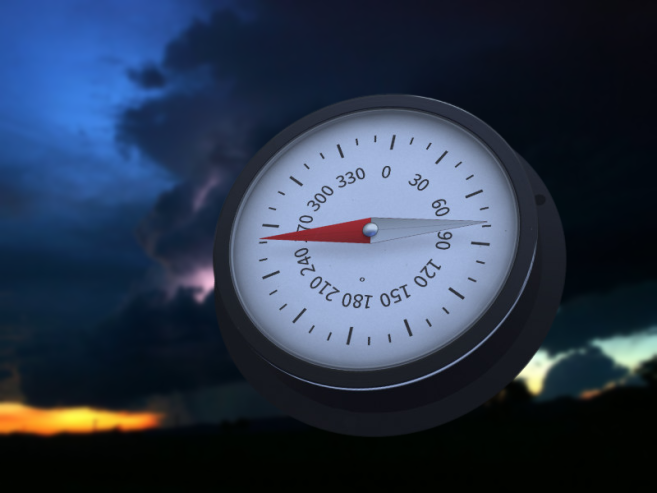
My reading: 260,°
